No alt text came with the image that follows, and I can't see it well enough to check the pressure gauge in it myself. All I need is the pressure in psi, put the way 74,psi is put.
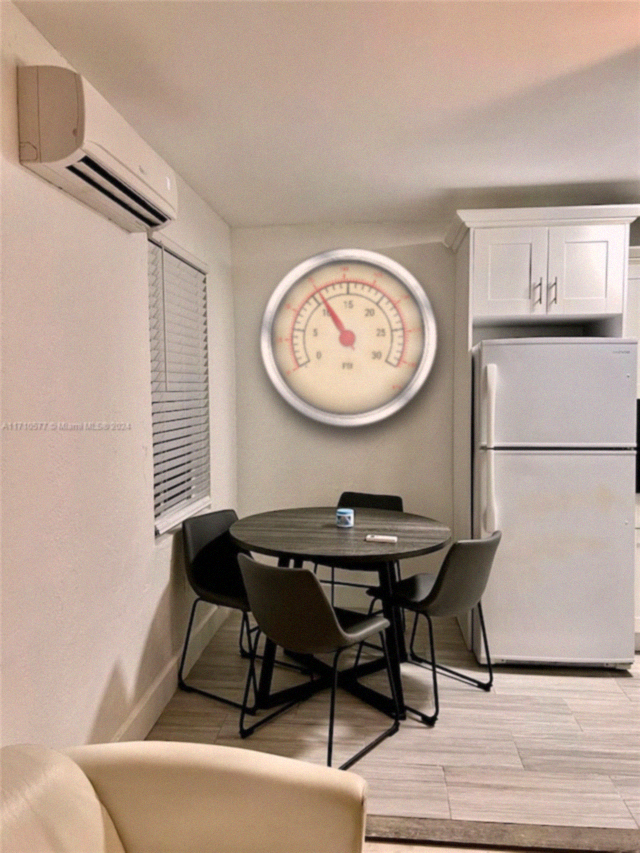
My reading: 11,psi
